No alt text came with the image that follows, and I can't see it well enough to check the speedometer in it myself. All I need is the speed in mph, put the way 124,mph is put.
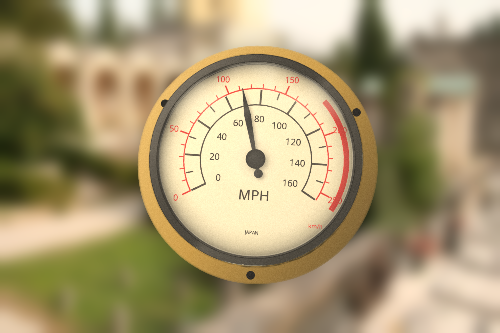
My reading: 70,mph
